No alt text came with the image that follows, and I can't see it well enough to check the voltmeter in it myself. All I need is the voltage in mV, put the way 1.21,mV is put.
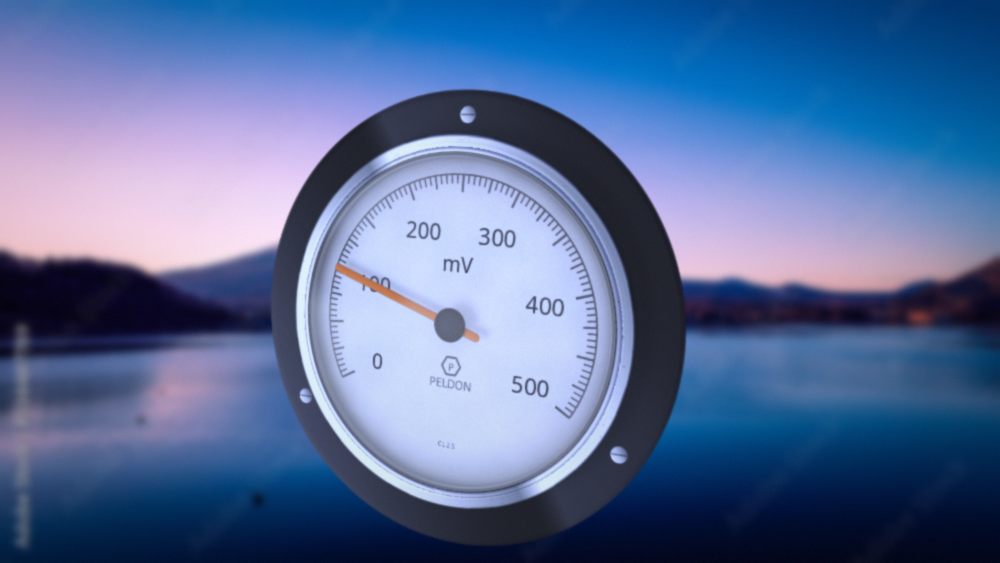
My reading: 100,mV
